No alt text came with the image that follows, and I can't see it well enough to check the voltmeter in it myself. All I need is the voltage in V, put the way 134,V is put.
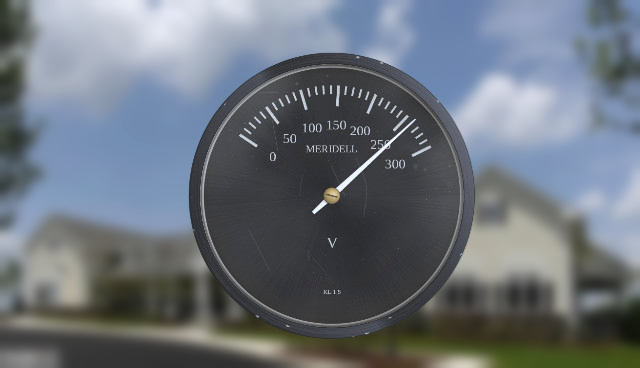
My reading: 260,V
